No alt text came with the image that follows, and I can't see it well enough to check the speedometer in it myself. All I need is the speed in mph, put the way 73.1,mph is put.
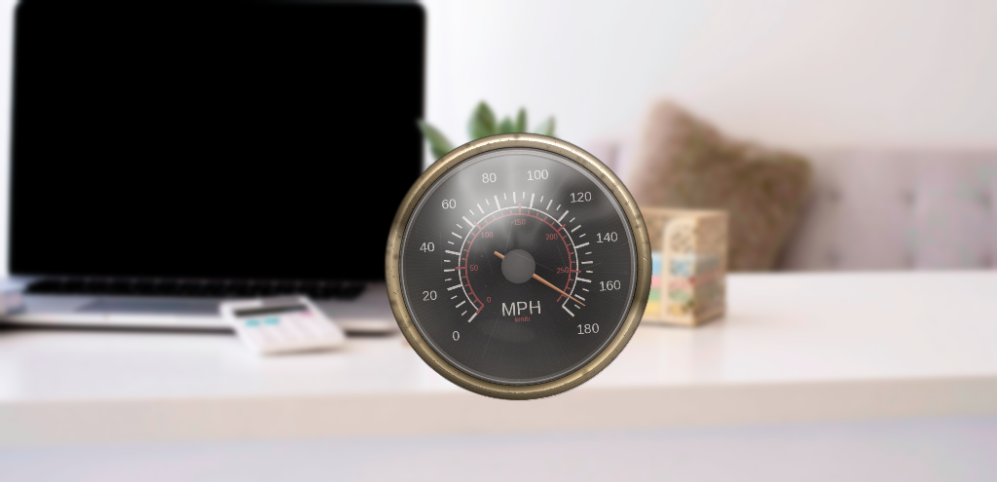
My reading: 172.5,mph
